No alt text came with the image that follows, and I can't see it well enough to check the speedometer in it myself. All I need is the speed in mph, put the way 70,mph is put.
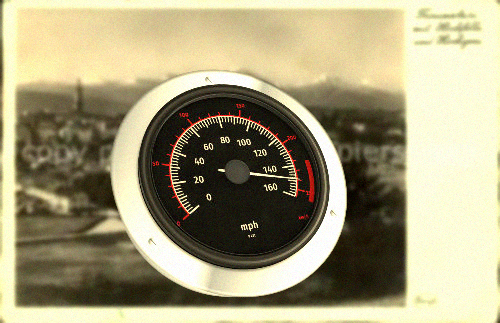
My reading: 150,mph
